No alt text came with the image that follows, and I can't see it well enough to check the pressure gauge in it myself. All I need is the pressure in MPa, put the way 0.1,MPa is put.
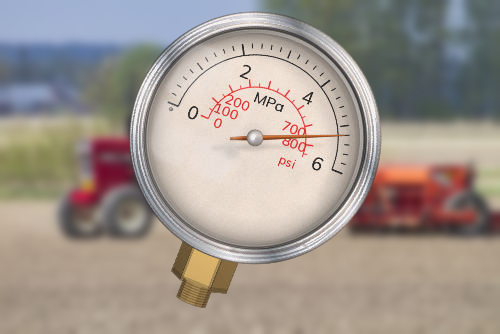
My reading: 5.2,MPa
